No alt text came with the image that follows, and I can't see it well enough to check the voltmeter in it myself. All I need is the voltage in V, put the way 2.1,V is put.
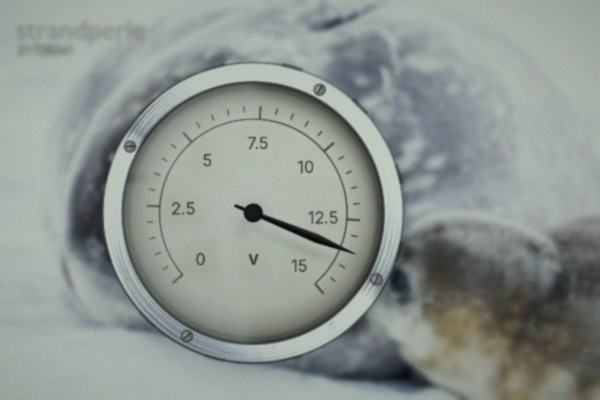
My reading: 13.5,V
